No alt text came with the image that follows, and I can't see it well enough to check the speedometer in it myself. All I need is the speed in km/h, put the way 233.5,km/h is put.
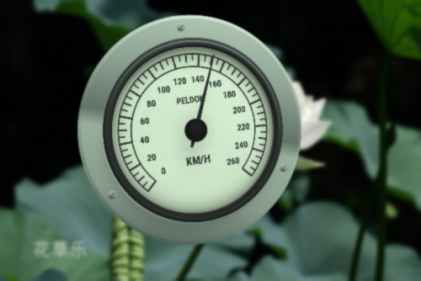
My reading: 150,km/h
